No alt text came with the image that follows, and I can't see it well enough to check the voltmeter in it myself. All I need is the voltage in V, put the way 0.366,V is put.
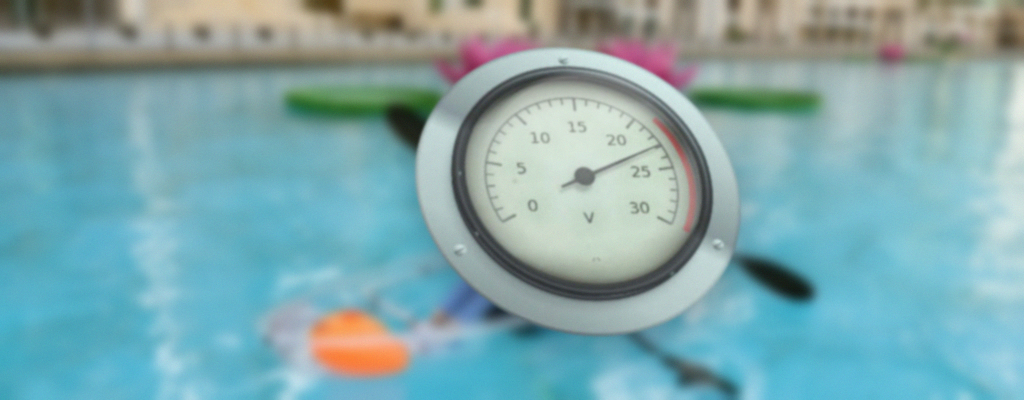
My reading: 23,V
